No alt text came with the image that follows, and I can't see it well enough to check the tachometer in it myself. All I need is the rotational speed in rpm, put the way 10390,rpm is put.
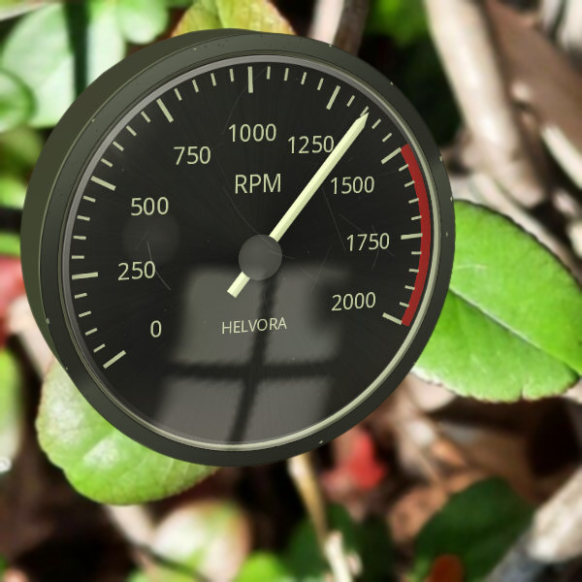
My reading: 1350,rpm
